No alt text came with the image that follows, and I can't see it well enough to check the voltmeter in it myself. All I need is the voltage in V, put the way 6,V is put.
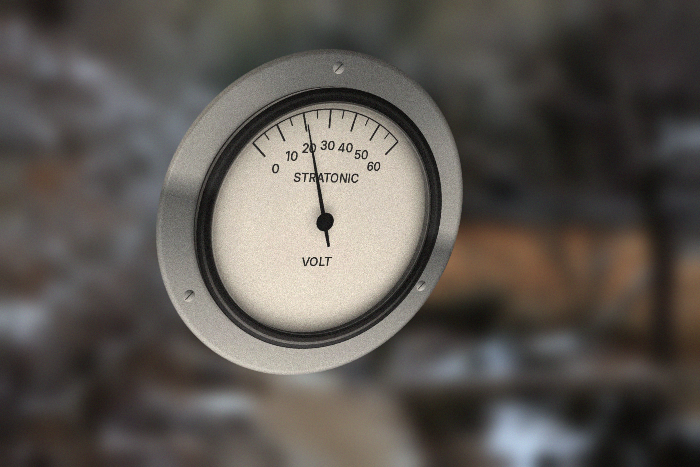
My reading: 20,V
